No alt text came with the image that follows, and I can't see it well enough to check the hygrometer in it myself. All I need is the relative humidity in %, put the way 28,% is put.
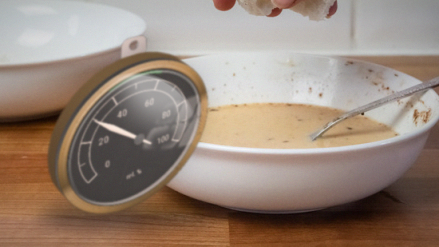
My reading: 30,%
